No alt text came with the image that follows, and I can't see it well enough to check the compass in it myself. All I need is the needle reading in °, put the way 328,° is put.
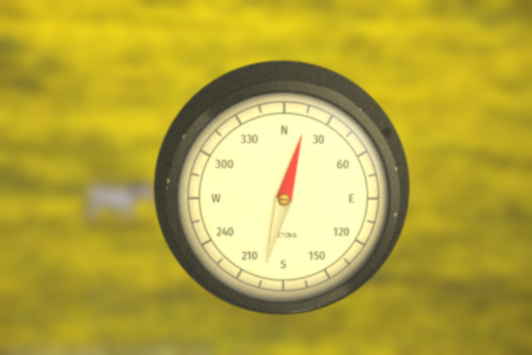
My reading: 15,°
